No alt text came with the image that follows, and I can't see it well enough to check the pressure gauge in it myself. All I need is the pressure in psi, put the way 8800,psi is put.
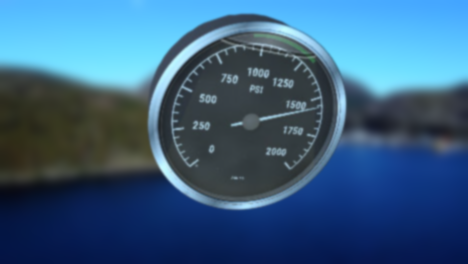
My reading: 1550,psi
